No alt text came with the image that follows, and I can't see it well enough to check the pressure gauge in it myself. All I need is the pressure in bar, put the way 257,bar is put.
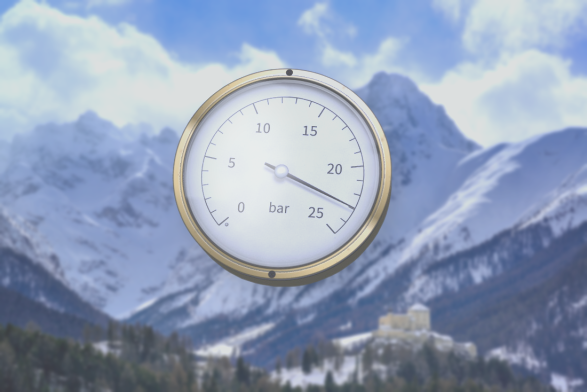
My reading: 23,bar
